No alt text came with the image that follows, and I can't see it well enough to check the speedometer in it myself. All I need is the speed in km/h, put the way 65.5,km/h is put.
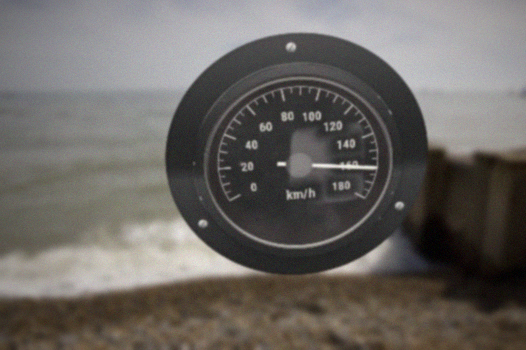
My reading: 160,km/h
